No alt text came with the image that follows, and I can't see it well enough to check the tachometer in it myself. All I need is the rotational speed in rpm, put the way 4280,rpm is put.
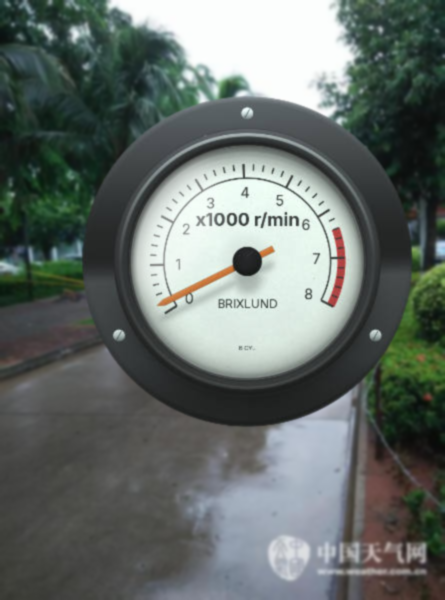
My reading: 200,rpm
